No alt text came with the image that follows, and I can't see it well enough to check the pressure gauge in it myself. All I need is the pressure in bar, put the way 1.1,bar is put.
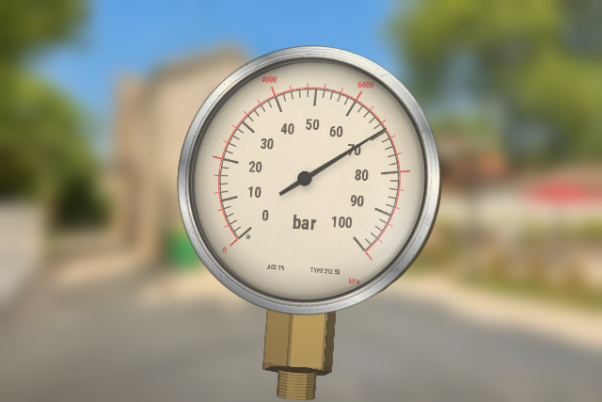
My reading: 70,bar
